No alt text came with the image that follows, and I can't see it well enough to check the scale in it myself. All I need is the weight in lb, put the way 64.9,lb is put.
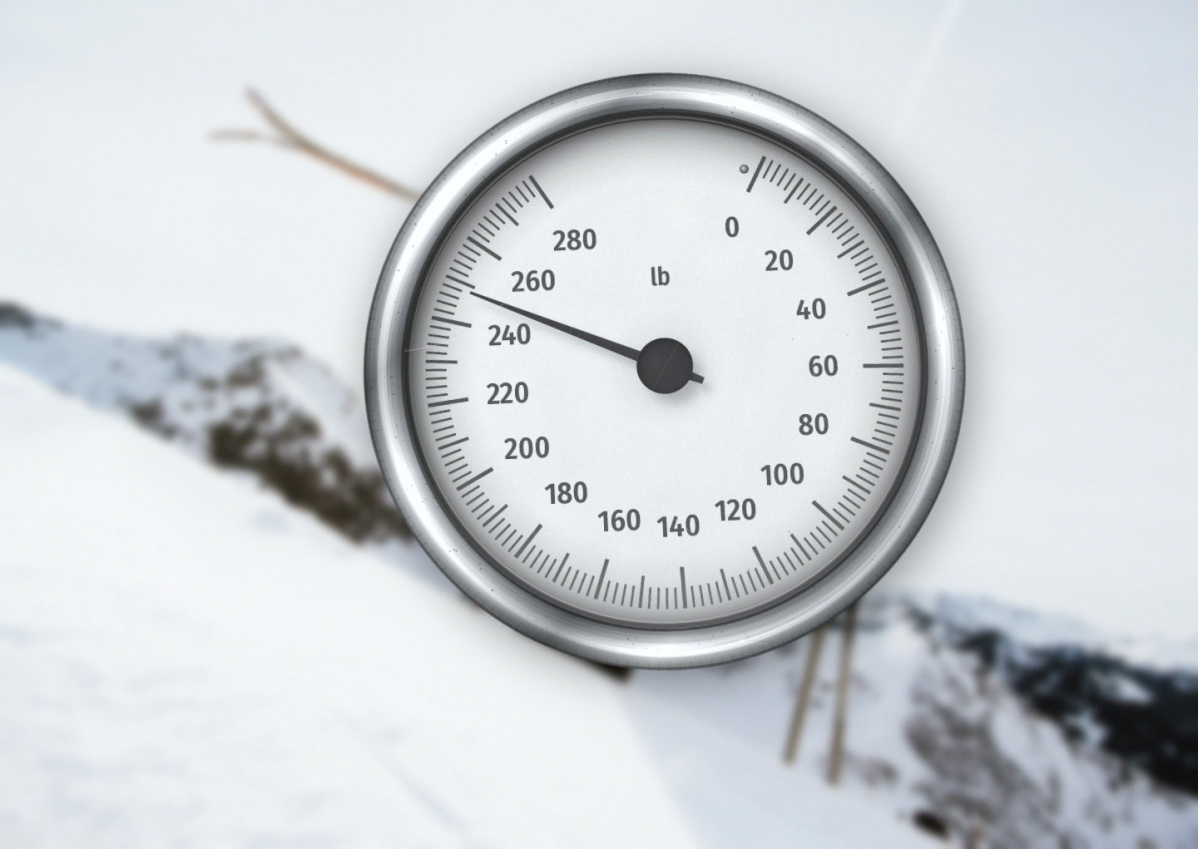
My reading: 248,lb
